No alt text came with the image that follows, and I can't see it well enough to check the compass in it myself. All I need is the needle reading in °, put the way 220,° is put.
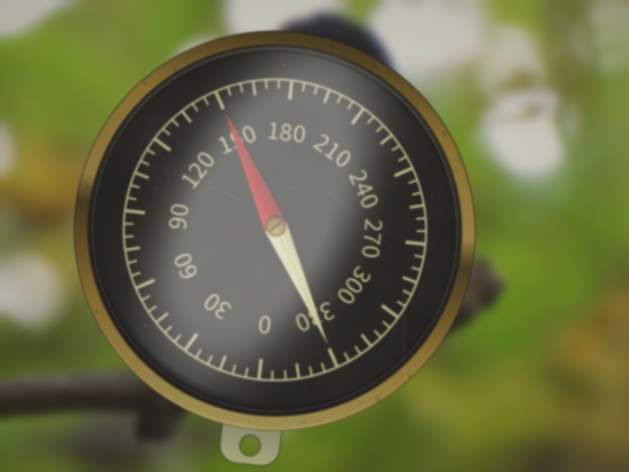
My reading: 150,°
